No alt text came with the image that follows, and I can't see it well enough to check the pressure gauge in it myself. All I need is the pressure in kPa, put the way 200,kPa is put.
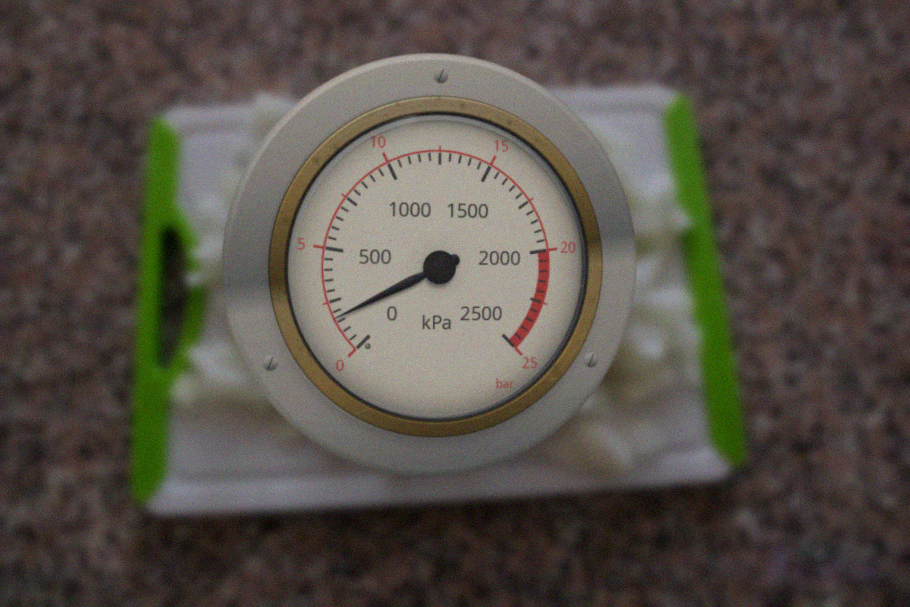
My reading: 175,kPa
